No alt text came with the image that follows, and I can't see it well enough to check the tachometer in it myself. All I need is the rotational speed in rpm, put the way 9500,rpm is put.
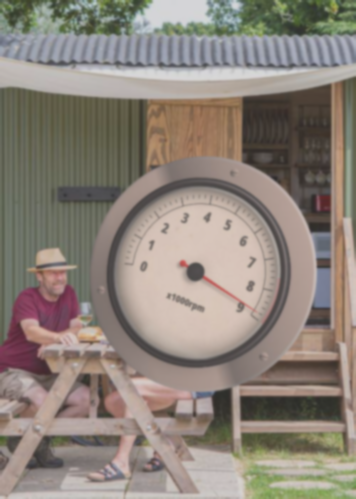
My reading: 8800,rpm
